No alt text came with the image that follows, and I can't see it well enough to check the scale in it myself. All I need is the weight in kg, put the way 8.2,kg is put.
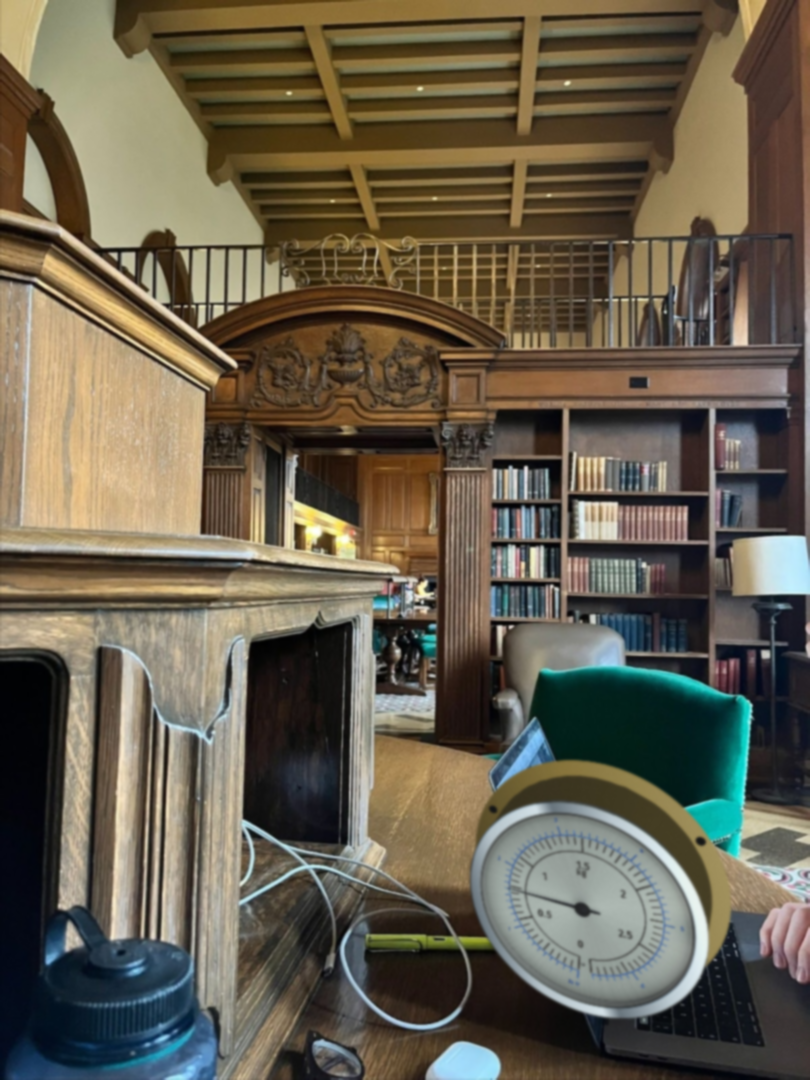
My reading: 0.75,kg
